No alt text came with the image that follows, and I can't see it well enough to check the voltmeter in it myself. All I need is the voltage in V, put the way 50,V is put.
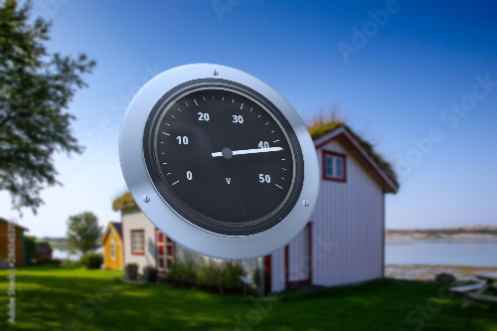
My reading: 42,V
